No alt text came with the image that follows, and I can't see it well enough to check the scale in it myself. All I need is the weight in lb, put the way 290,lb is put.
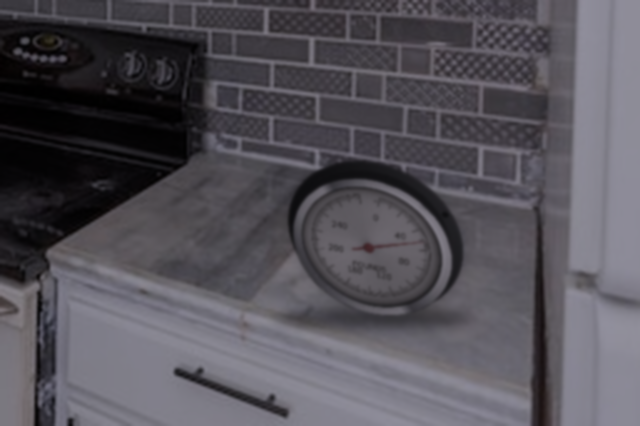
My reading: 50,lb
